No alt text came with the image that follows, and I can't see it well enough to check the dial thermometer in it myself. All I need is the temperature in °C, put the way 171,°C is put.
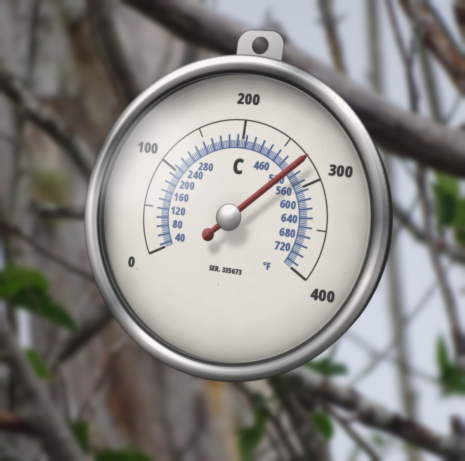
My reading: 275,°C
